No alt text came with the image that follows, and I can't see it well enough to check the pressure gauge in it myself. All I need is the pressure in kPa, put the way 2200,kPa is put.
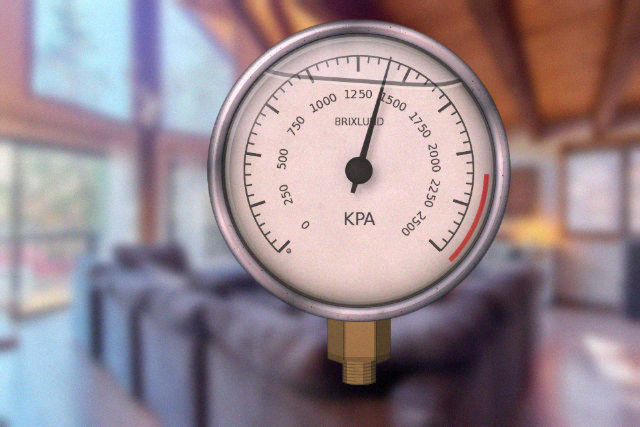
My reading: 1400,kPa
